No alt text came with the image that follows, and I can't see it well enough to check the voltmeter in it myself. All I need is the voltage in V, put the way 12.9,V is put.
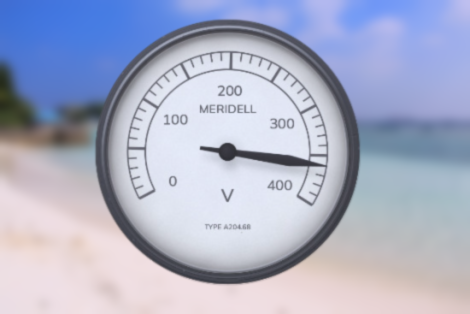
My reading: 360,V
